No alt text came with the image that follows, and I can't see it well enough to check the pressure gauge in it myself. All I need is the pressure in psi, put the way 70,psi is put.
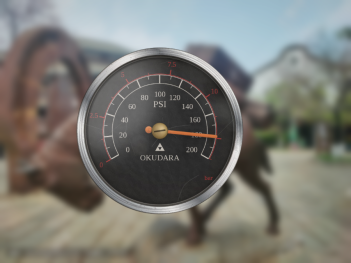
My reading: 180,psi
